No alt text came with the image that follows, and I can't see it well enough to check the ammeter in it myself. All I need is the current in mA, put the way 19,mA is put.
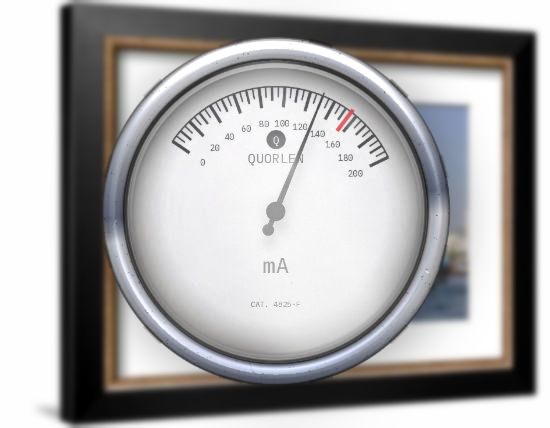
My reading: 130,mA
